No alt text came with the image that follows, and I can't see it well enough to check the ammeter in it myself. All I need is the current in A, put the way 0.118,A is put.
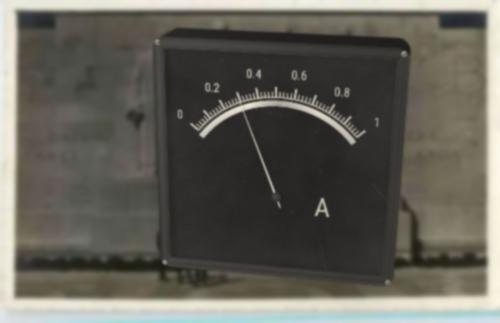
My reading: 0.3,A
